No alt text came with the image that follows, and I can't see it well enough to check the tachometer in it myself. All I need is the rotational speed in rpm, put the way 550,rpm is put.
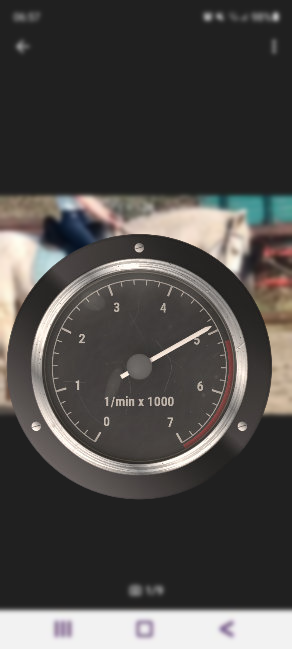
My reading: 4900,rpm
